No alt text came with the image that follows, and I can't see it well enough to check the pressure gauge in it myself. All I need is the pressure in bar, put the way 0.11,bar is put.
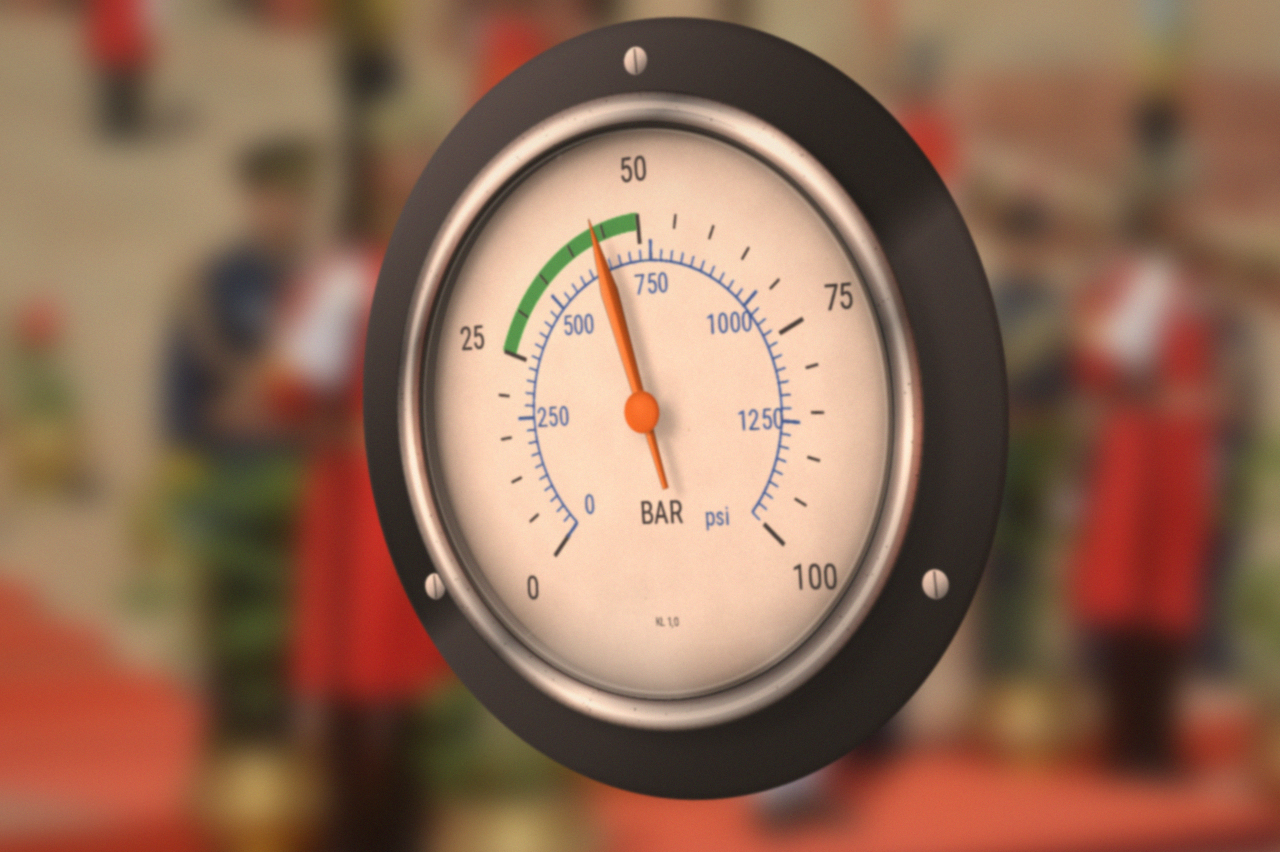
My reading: 45,bar
